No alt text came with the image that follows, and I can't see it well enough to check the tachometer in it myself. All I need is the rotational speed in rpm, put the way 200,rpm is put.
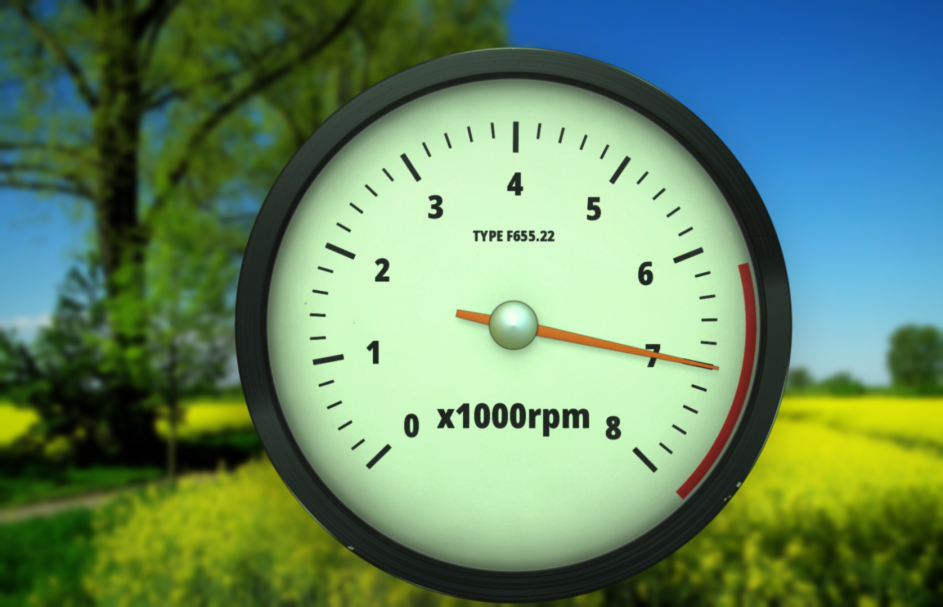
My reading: 7000,rpm
